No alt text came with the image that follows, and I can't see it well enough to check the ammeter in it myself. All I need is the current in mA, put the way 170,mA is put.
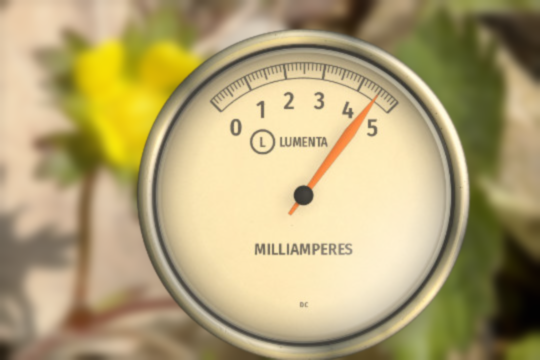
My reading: 4.5,mA
